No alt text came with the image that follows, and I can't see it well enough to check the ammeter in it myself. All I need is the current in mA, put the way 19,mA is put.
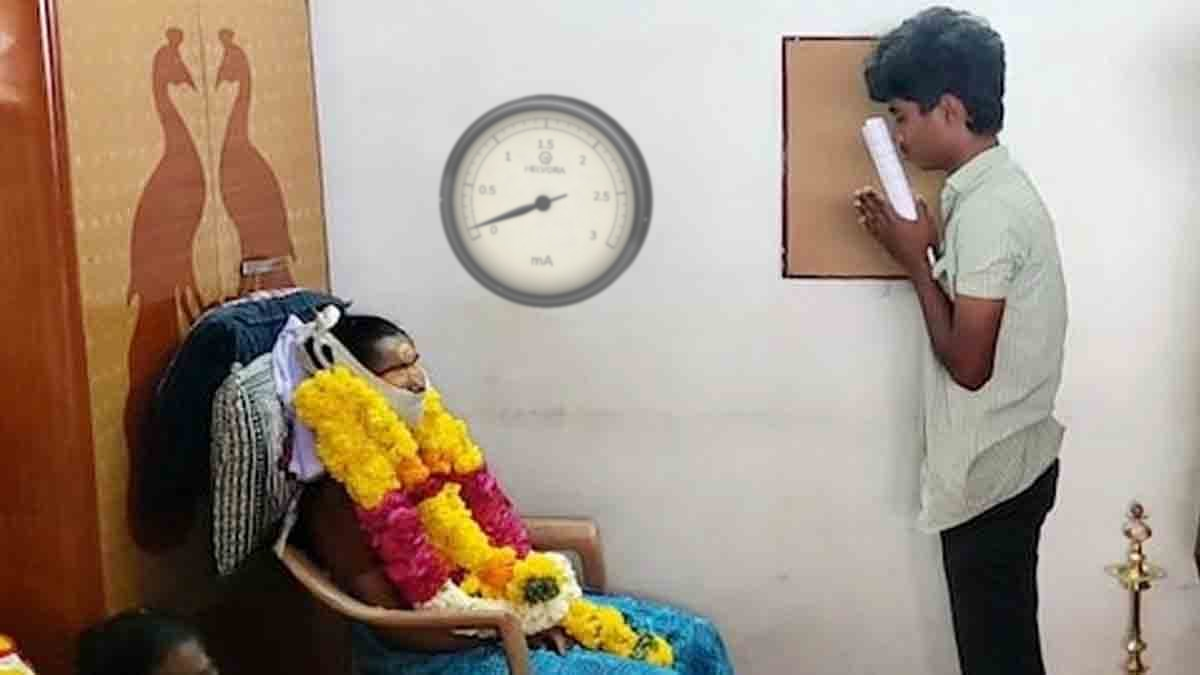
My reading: 0.1,mA
